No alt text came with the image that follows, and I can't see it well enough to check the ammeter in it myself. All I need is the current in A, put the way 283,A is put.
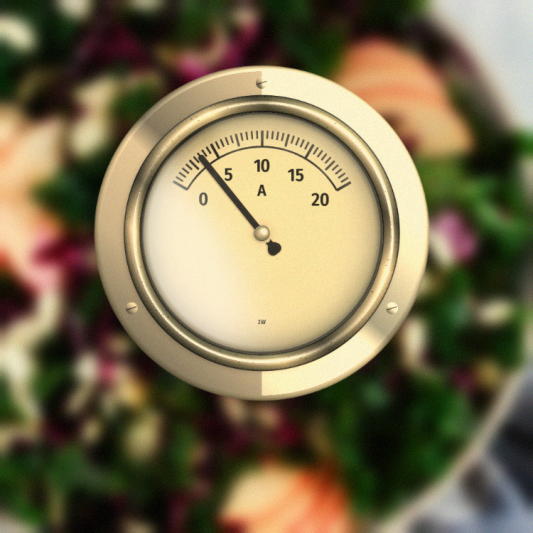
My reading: 3.5,A
